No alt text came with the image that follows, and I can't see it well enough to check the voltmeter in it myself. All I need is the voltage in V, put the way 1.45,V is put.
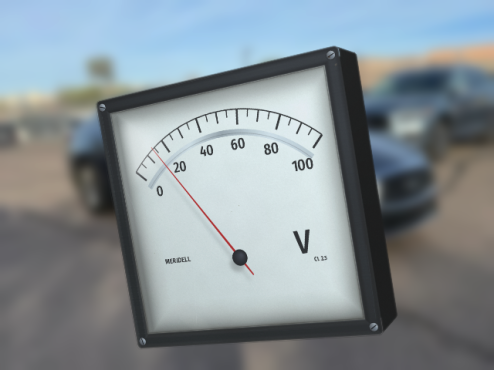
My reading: 15,V
